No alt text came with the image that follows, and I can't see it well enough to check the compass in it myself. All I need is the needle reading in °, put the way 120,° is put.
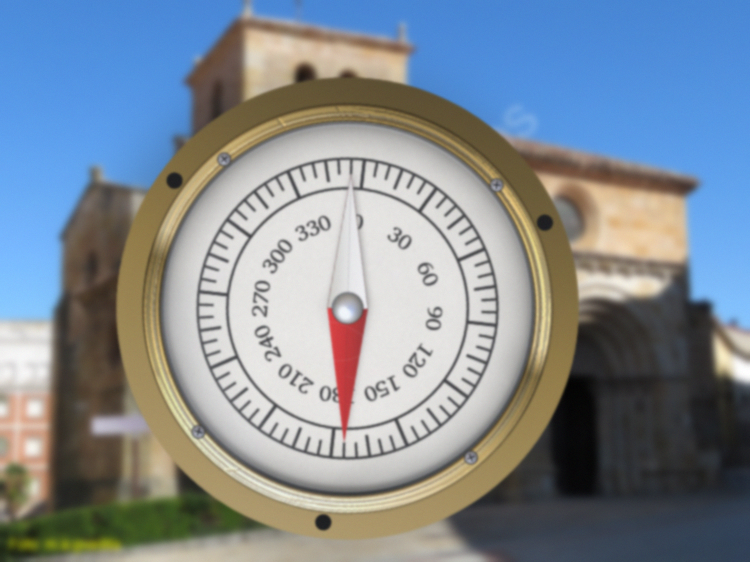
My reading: 175,°
